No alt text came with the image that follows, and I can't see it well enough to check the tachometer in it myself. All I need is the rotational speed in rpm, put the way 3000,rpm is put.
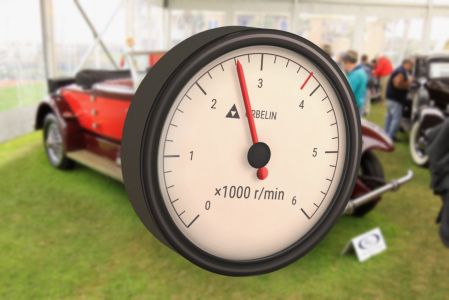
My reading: 2600,rpm
